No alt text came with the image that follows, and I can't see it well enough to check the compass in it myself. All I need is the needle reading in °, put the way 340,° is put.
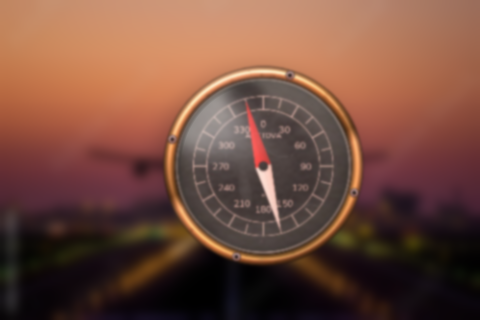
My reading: 345,°
